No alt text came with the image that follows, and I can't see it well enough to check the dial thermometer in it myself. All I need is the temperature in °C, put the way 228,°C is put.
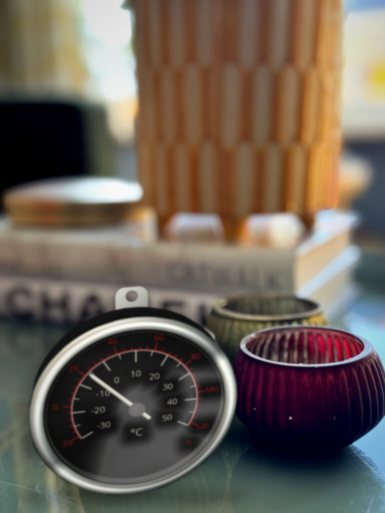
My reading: -5,°C
